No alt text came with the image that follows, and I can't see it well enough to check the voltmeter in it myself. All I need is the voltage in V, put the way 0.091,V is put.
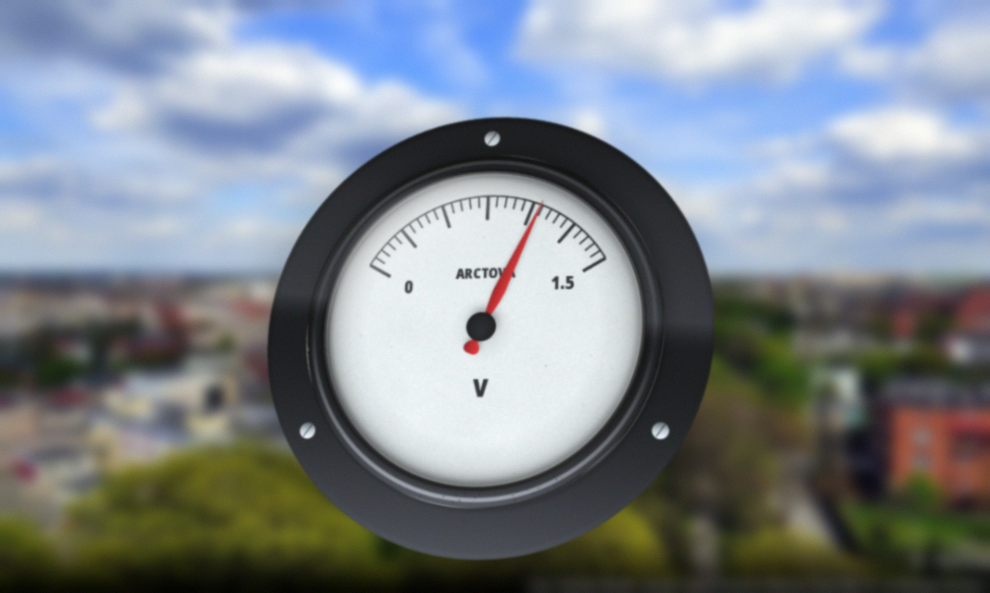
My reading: 1.05,V
